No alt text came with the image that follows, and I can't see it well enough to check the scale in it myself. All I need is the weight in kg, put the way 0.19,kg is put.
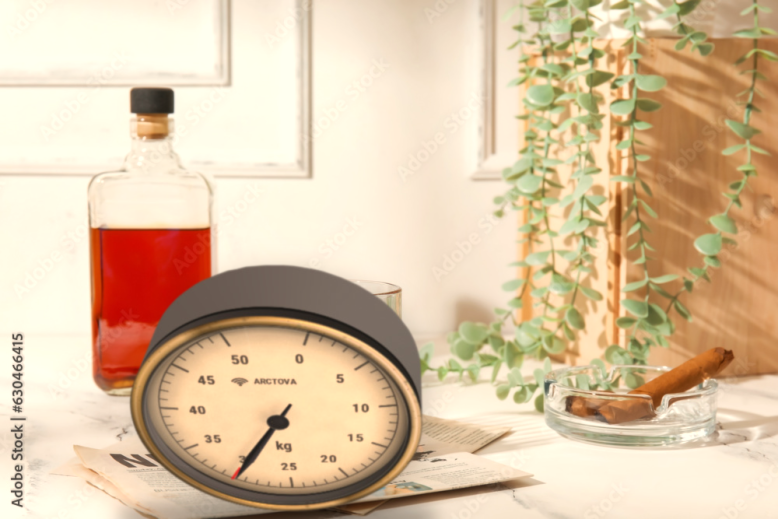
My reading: 30,kg
